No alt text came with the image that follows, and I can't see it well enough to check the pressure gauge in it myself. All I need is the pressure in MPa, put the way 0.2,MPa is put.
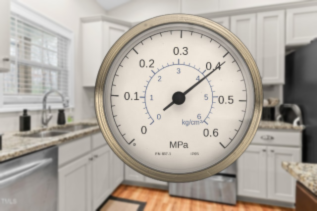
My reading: 0.41,MPa
